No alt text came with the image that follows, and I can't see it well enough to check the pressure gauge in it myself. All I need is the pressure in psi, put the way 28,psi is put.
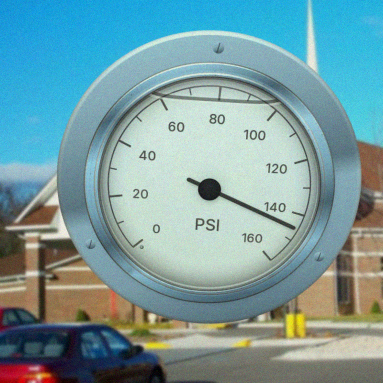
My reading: 145,psi
